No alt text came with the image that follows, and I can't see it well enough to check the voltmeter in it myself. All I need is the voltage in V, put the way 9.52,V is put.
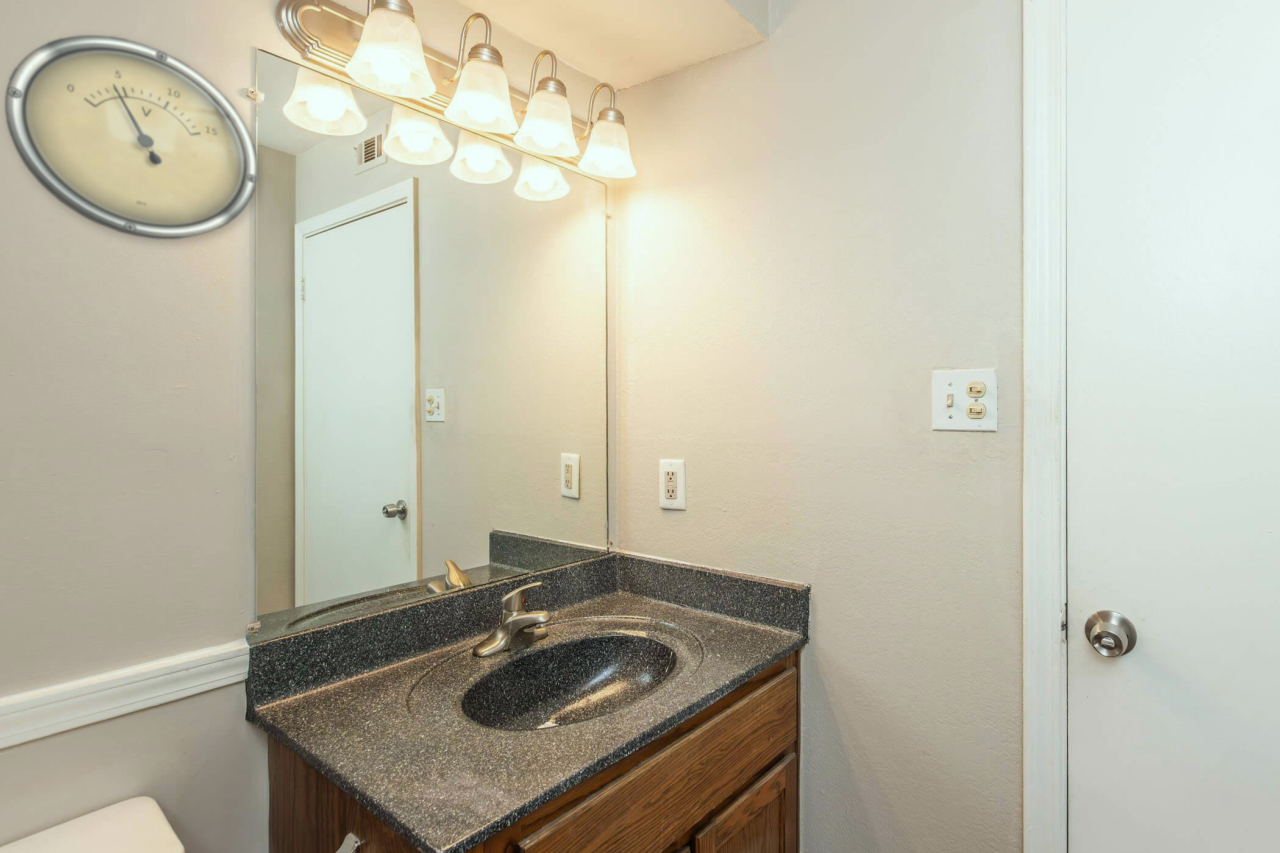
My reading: 4,V
